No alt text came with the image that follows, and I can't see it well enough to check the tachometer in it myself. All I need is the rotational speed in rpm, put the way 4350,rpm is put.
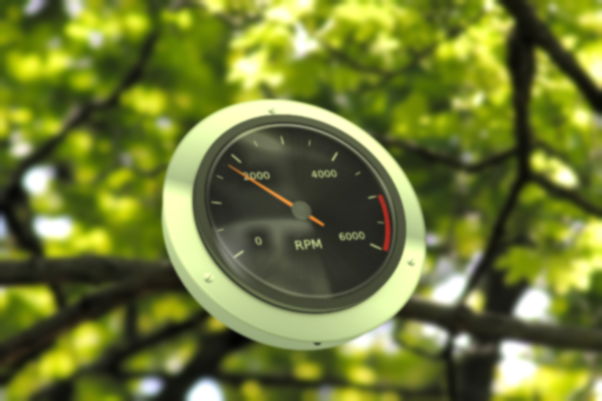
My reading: 1750,rpm
